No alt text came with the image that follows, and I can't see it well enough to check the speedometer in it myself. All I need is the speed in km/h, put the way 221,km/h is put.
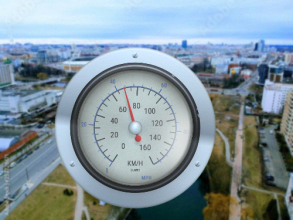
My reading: 70,km/h
